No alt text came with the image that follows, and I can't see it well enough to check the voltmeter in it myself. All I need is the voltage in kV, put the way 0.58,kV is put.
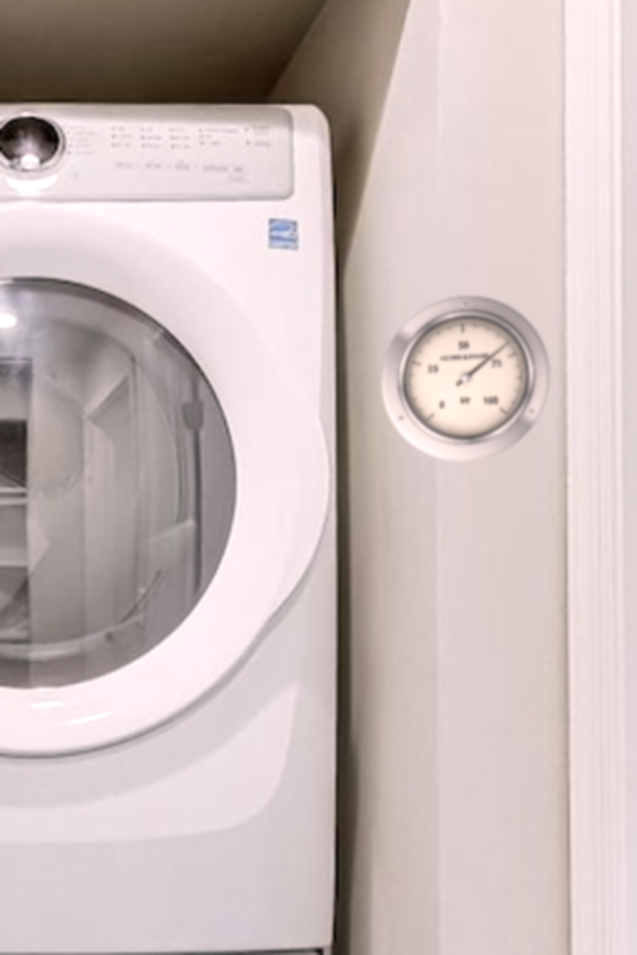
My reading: 70,kV
